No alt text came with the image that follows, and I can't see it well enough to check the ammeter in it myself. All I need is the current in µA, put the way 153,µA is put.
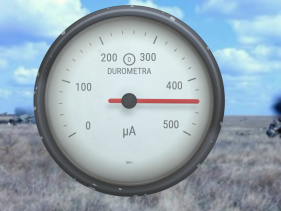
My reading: 440,µA
